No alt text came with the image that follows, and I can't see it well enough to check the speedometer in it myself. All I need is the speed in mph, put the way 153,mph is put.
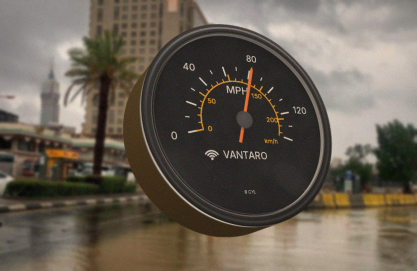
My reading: 80,mph
